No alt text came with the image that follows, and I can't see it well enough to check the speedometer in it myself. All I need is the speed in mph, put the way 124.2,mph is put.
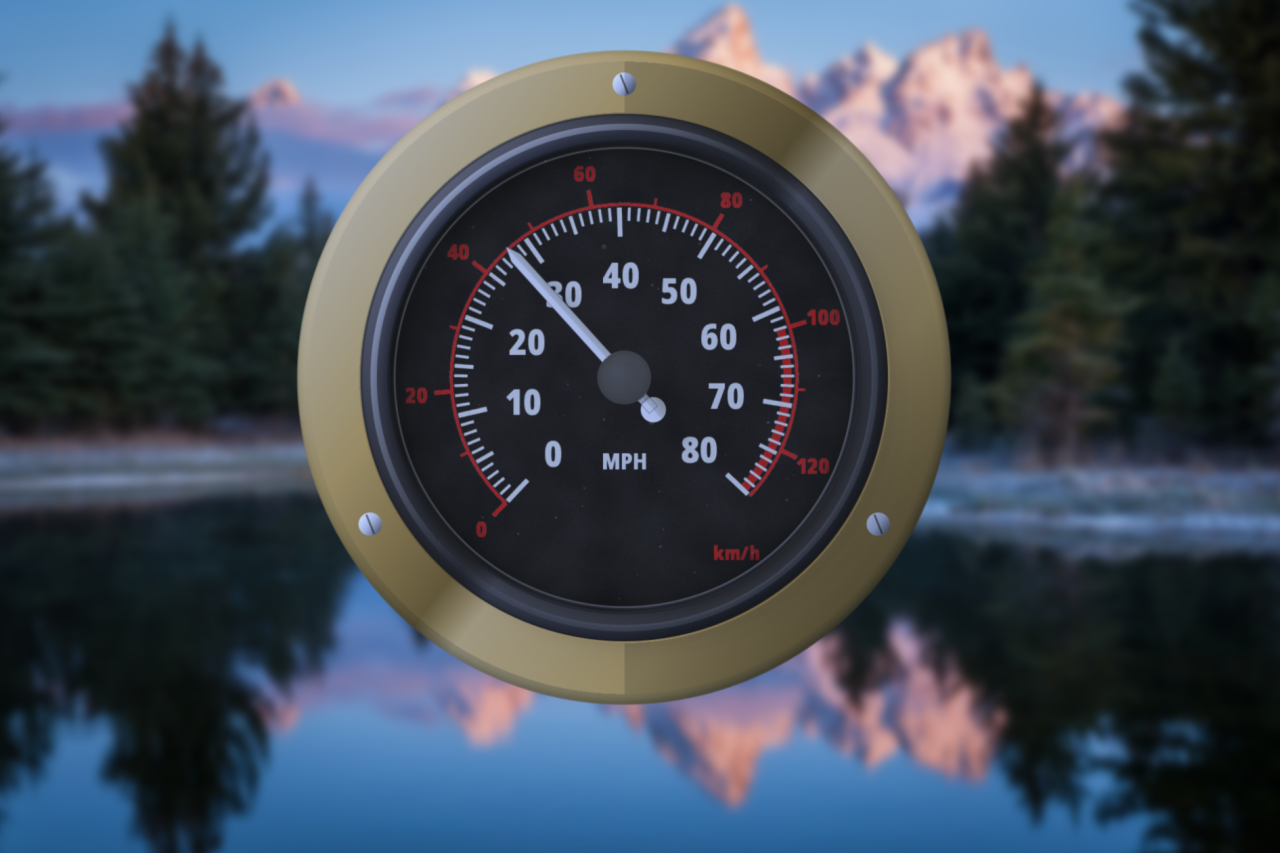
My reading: 28,mph
